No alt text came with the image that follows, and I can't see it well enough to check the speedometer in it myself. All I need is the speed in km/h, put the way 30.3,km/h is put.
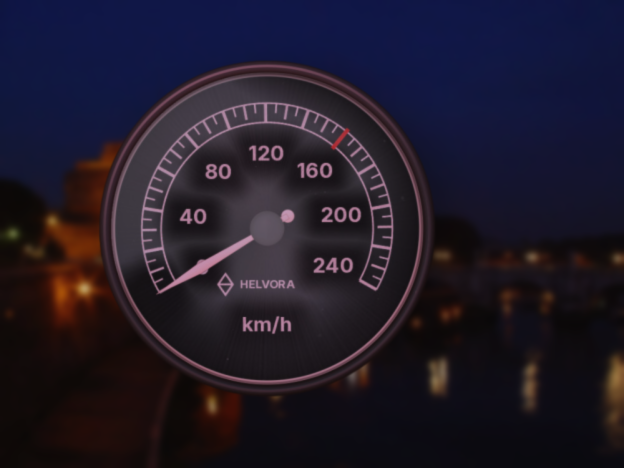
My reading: 0,km/h
